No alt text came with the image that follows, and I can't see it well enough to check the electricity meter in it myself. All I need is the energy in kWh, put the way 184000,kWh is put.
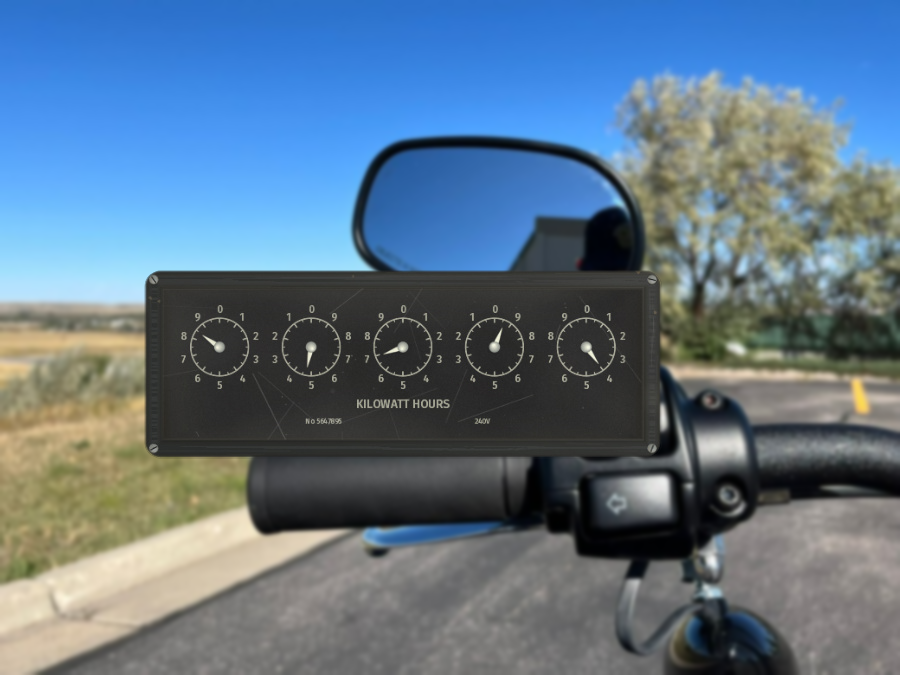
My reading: 84694,kWh
